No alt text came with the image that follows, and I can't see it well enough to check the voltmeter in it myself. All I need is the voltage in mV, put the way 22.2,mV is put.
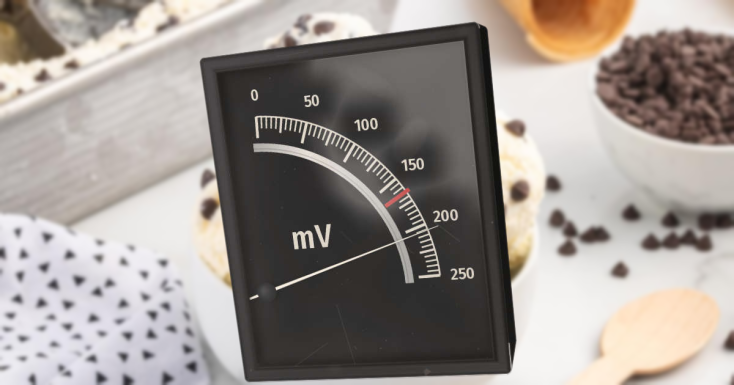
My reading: 205,mV
